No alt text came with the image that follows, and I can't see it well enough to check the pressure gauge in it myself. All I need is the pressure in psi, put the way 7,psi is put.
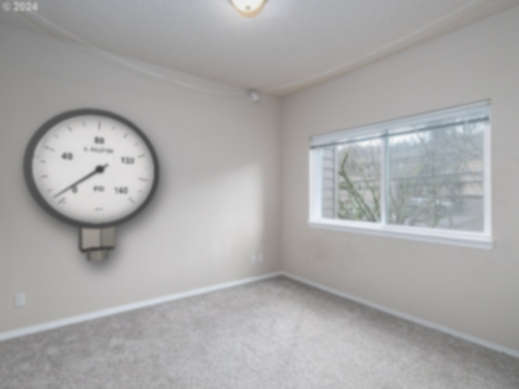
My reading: 5,psi
